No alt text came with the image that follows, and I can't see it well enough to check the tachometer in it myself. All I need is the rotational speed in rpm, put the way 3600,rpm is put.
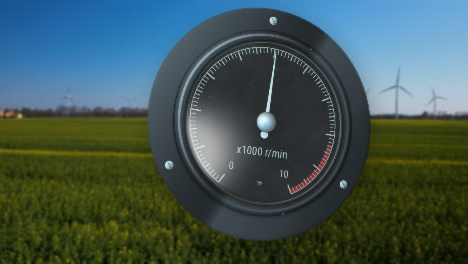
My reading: 5000,rpm
